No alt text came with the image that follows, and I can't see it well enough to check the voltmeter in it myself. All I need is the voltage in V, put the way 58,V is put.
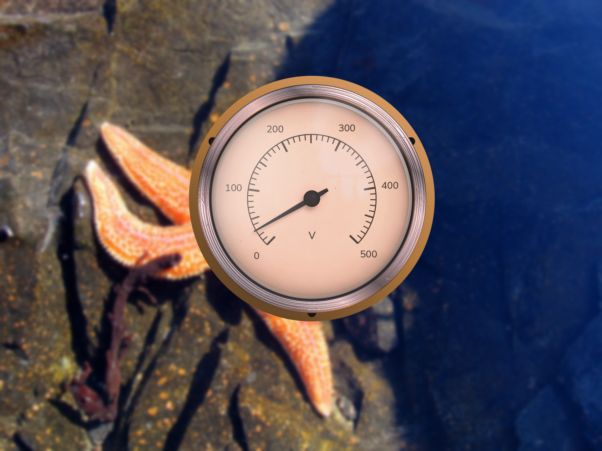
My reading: 30,V
